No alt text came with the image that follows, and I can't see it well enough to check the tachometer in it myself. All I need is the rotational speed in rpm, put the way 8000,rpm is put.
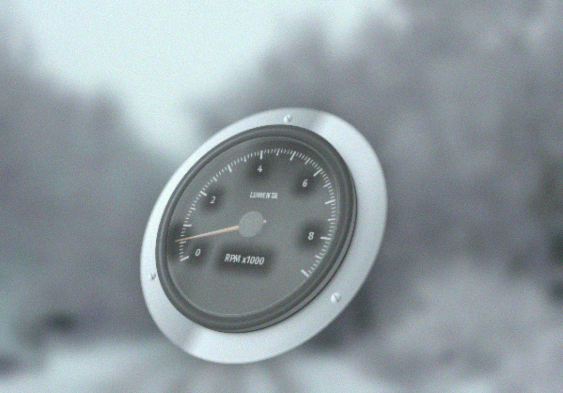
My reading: 500,rpm
